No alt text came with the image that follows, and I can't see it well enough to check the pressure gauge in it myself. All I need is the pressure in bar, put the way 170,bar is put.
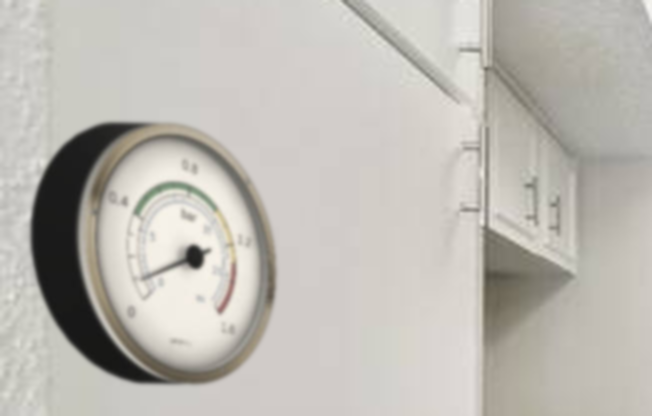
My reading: 0.1,bar
